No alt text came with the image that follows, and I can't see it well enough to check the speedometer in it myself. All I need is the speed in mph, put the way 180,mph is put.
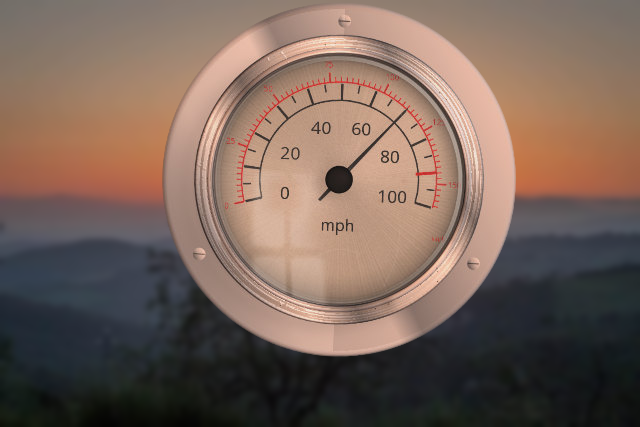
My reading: 70,mph
